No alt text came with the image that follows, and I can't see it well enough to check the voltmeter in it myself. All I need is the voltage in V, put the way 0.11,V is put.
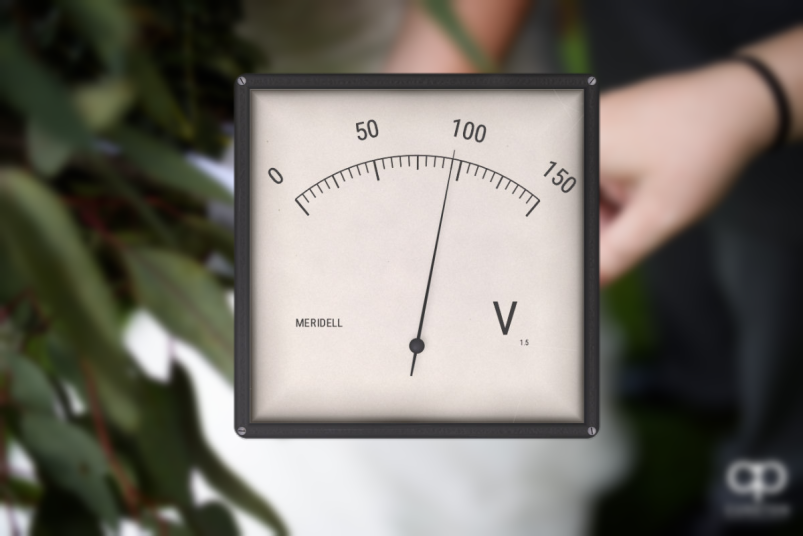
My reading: 95,V
